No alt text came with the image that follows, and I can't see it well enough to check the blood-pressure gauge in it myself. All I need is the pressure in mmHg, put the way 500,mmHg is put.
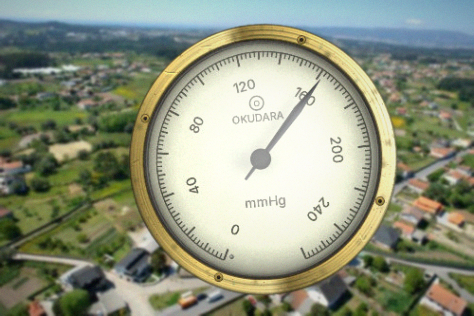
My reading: 162,mmHg
